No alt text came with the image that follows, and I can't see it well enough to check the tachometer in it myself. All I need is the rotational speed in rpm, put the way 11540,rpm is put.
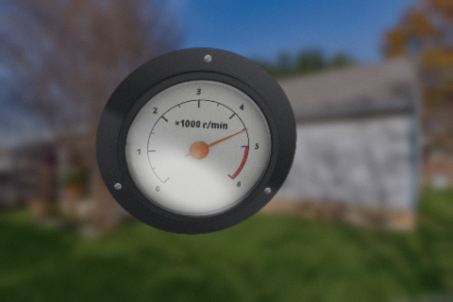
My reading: 4500,rpm
